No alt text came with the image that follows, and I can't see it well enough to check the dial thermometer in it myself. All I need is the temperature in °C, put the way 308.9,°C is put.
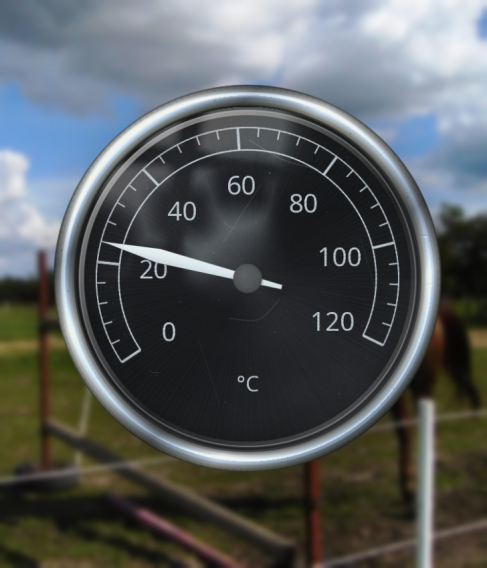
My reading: 24,°C
